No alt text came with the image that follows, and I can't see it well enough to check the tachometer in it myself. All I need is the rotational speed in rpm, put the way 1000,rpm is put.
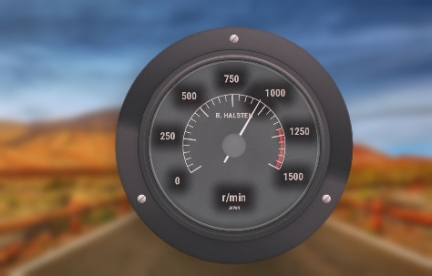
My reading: 950,rpm
